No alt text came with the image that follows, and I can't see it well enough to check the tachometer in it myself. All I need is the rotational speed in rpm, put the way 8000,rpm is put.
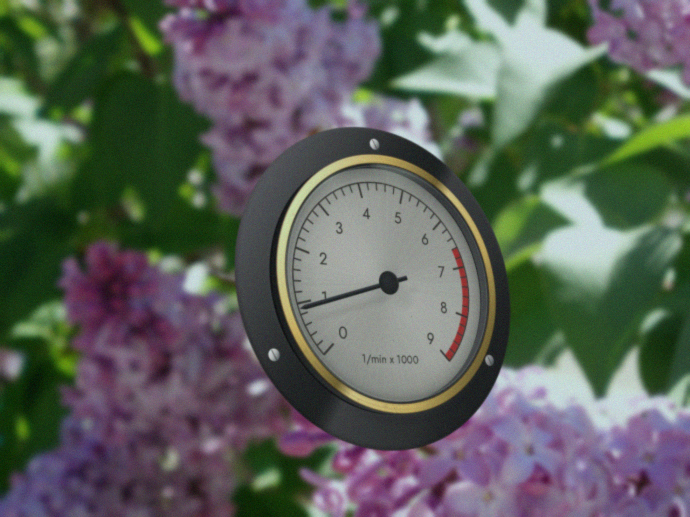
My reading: 900,rpm
